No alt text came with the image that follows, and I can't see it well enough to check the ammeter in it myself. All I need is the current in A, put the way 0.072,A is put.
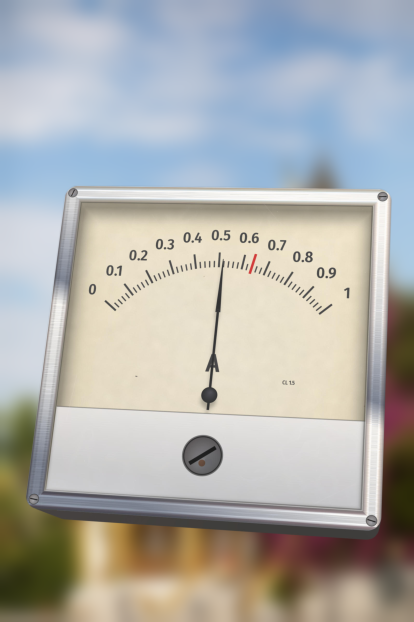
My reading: 0.52,A
